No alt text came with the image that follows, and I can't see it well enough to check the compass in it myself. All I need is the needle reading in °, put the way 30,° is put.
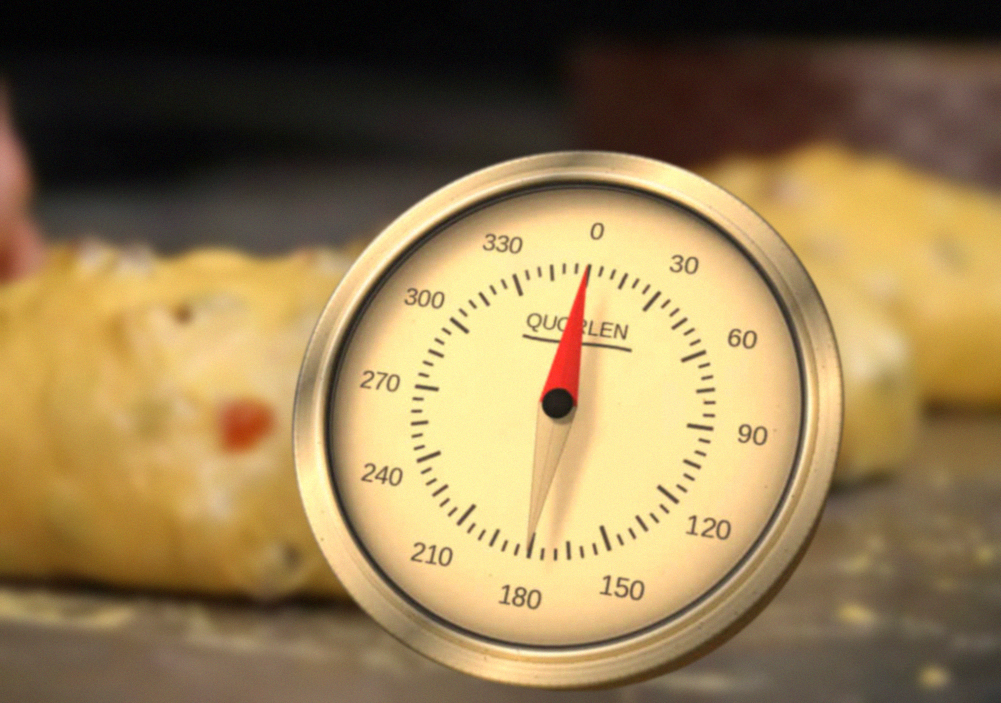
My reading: 0,°
